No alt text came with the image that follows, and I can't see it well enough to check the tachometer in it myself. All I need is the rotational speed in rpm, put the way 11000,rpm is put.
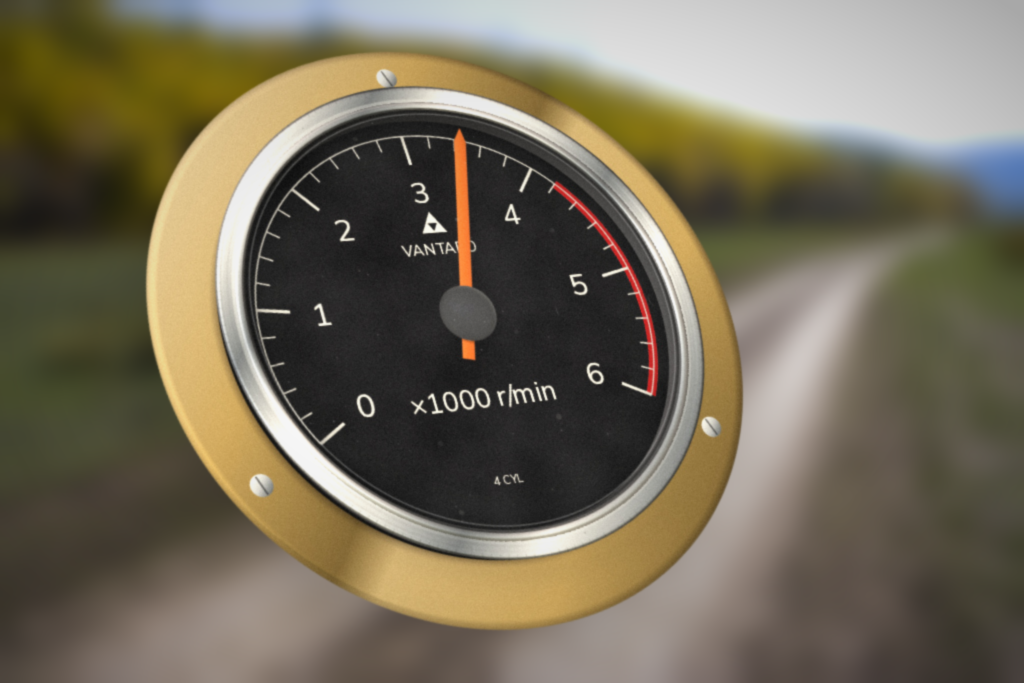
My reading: 3400,rpm
